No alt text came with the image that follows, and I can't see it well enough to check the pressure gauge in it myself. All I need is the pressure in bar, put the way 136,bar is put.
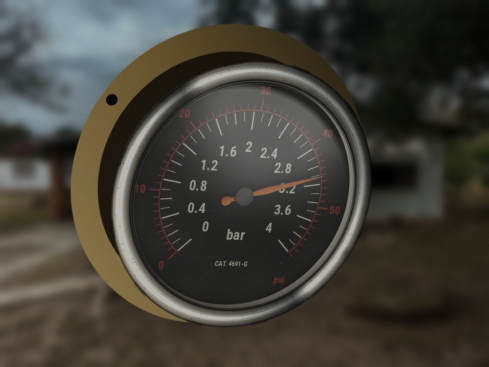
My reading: 3.1,bar
